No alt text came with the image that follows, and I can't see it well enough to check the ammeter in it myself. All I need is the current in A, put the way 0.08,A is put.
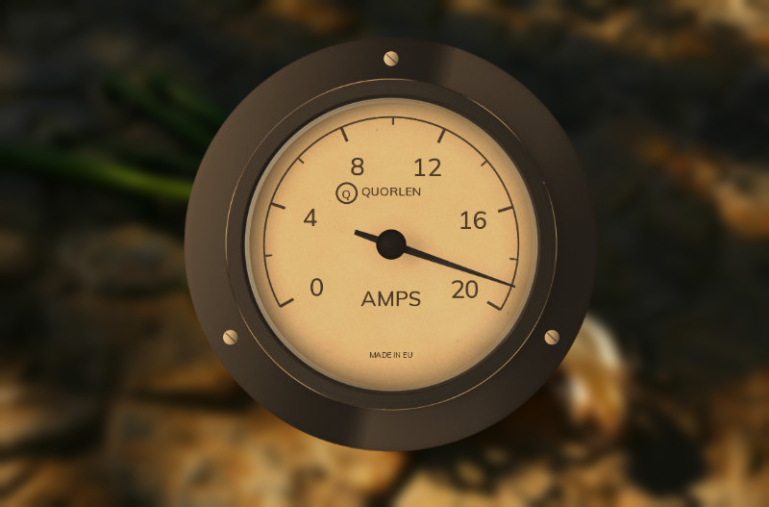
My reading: 19,A
